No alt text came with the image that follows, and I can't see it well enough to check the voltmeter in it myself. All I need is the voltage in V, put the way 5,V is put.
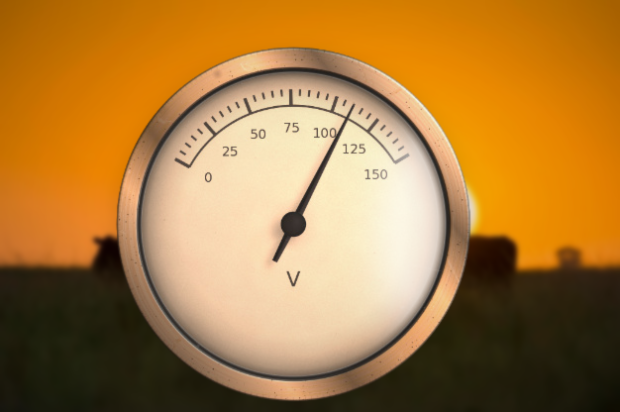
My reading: 110,V
